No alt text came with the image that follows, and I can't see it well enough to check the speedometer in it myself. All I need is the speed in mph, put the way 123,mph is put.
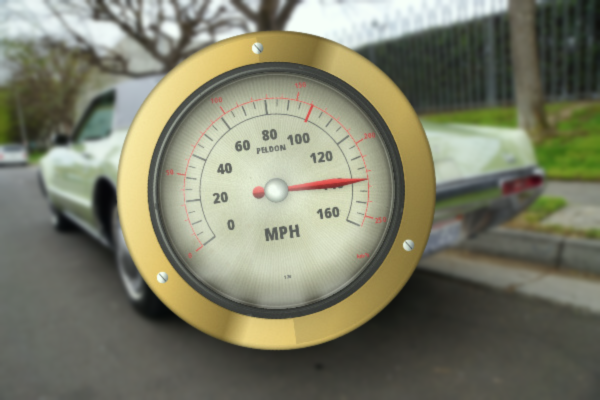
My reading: 140,mph
